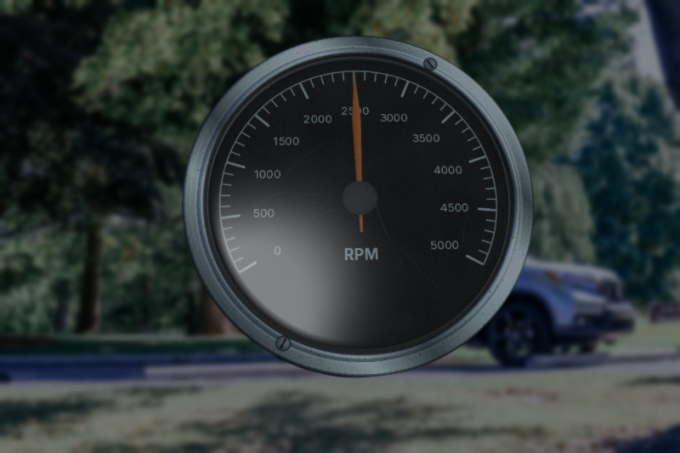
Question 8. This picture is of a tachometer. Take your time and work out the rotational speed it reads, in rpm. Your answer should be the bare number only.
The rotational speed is 2500
